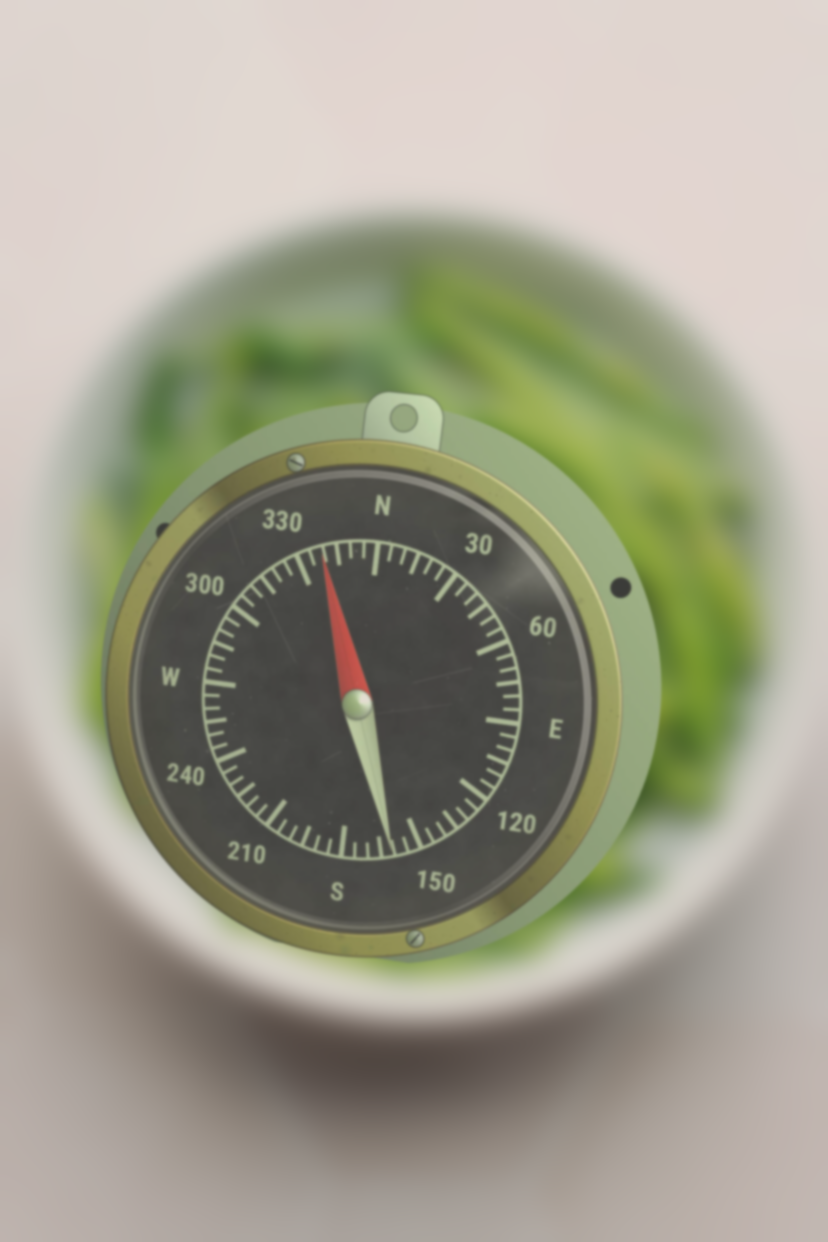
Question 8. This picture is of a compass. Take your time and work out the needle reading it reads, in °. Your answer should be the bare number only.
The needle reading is 340
